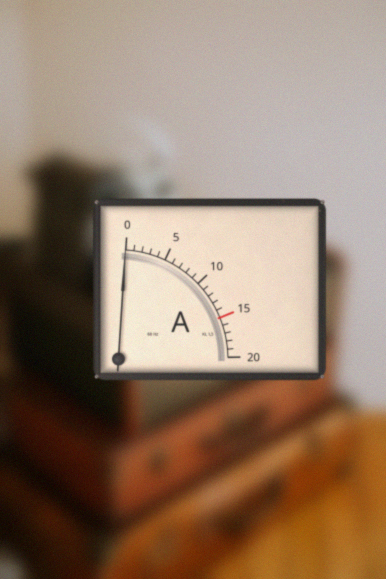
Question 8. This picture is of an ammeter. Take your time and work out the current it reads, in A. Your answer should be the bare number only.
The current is 0
